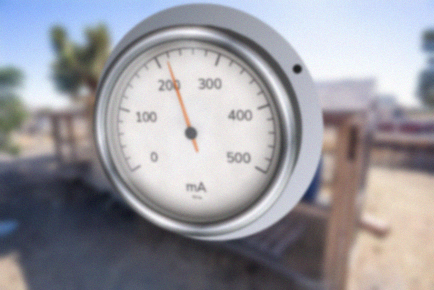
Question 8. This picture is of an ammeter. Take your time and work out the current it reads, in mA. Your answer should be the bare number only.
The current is 220
